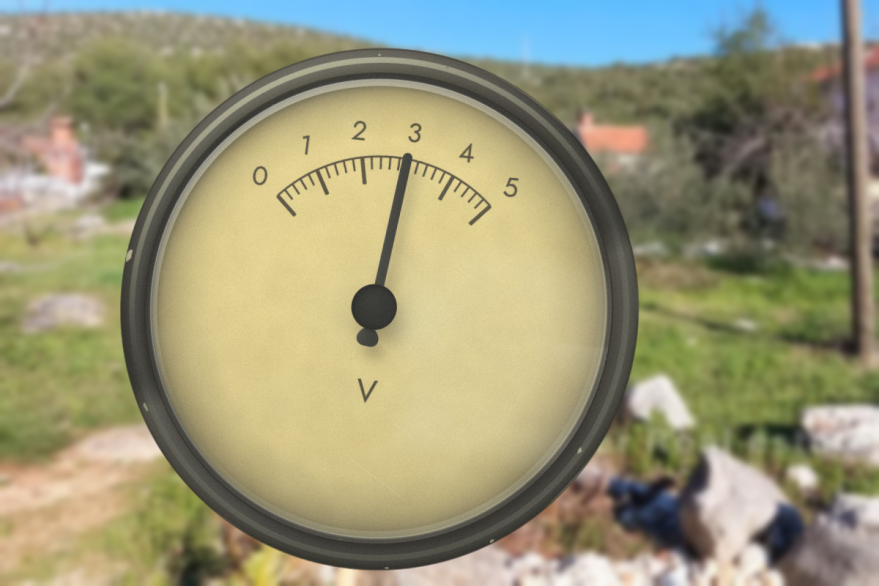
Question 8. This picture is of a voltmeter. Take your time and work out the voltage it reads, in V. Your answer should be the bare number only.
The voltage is 3
